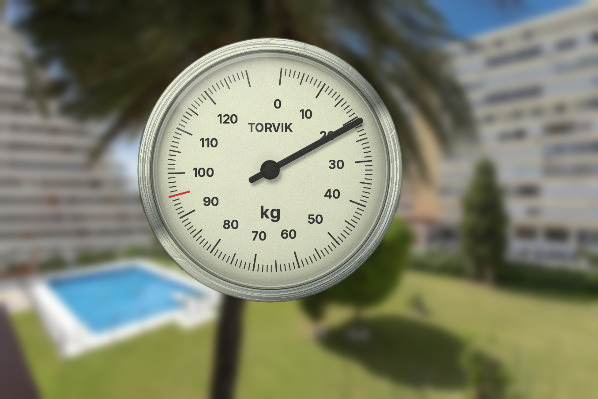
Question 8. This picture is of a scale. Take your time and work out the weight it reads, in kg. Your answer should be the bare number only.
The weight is 21
